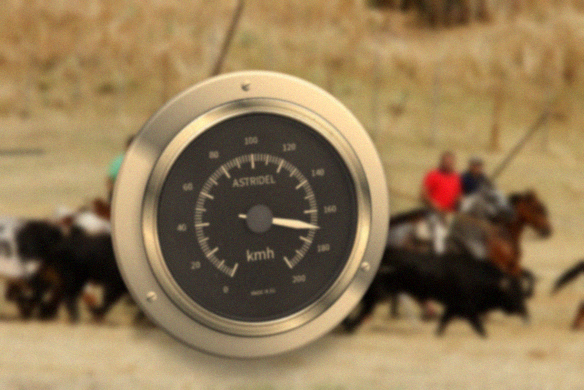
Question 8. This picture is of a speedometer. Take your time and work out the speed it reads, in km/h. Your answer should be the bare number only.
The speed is 170
